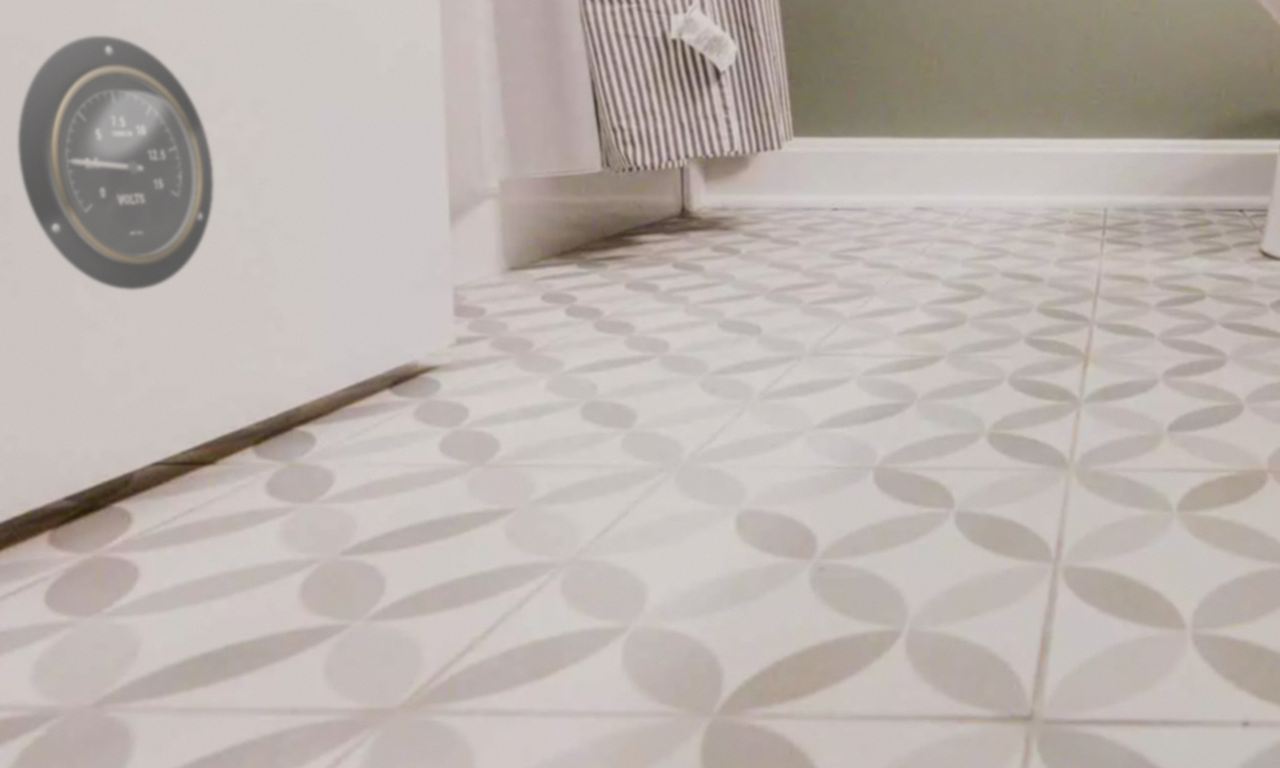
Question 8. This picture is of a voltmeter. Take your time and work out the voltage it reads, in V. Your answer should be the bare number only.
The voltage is 2.5
